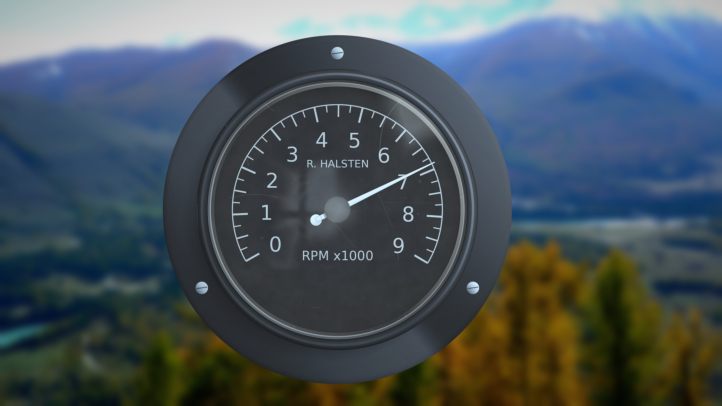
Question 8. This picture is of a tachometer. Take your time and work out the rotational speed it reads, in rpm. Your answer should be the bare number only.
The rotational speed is 6875
